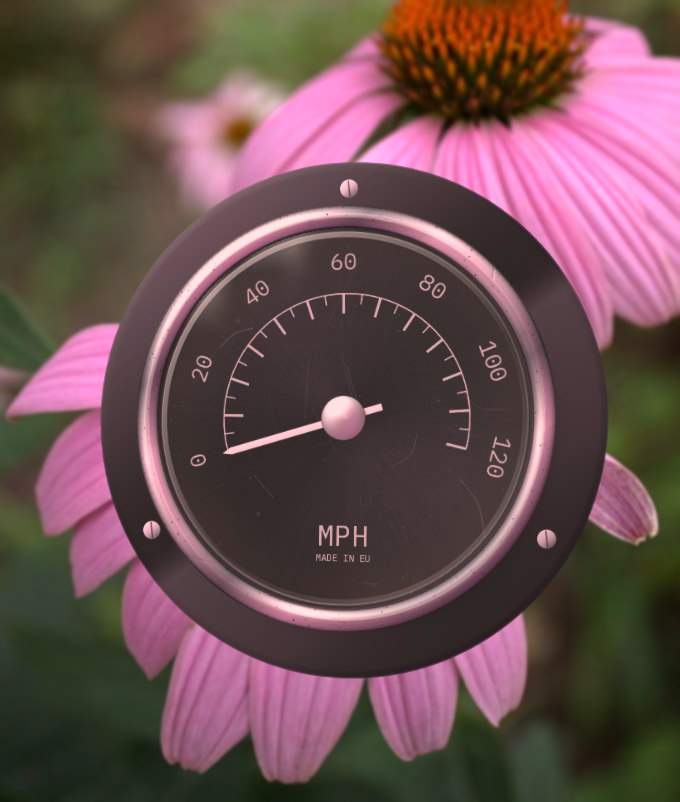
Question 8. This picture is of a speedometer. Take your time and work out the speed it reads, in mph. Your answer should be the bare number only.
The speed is 0
